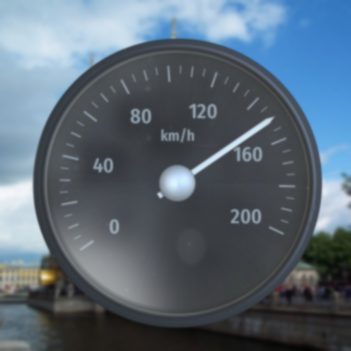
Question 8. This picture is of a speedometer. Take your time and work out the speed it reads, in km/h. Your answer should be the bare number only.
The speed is 150
